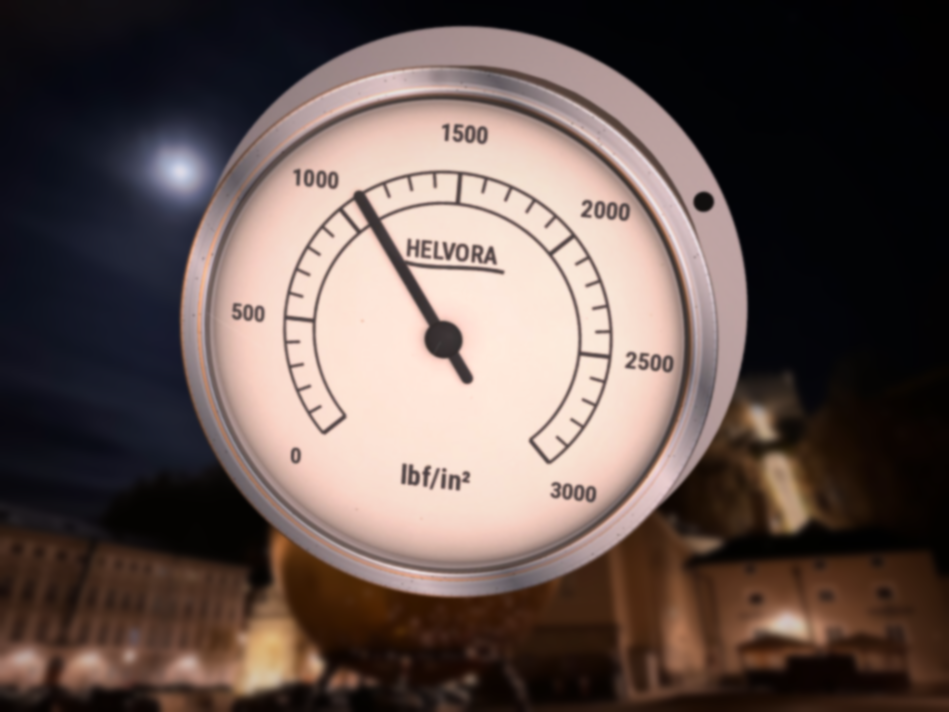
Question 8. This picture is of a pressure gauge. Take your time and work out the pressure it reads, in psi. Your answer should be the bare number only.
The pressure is 1100
